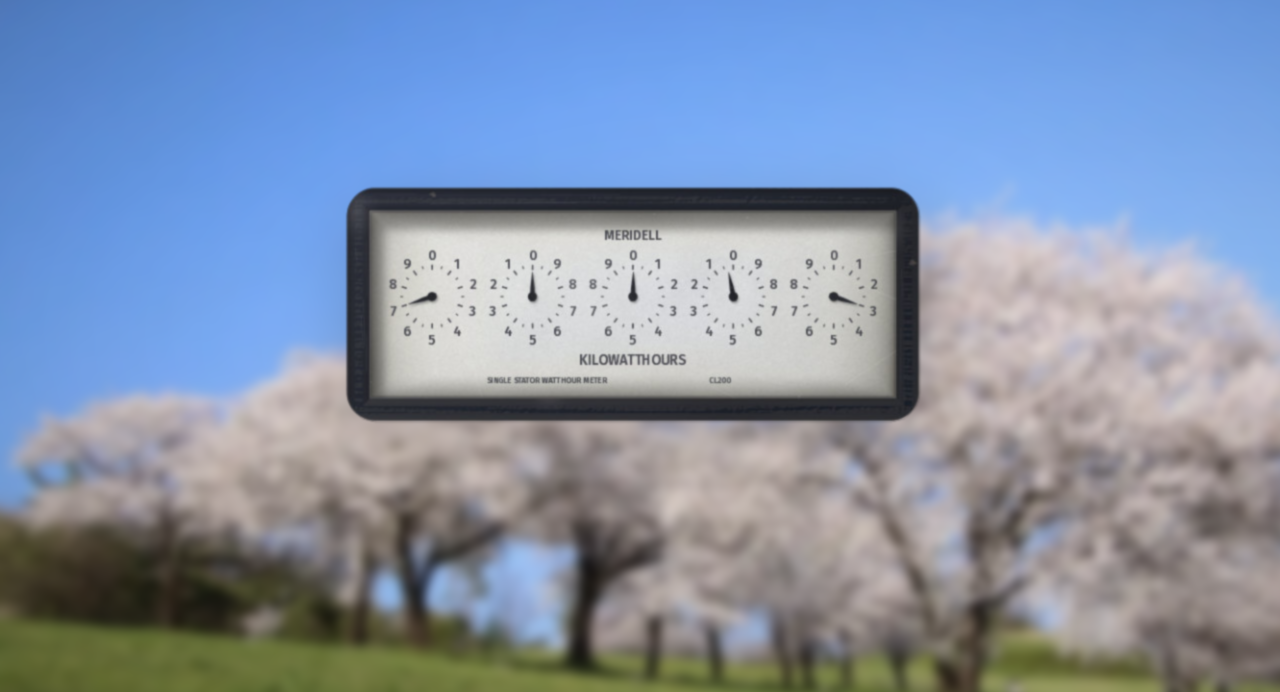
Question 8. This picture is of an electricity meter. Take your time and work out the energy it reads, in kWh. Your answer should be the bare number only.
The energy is 70003
